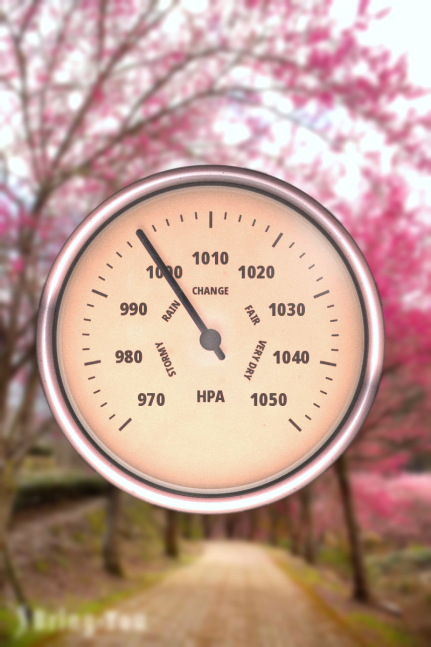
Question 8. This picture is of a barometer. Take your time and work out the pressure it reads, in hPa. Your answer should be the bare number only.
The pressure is 1000
